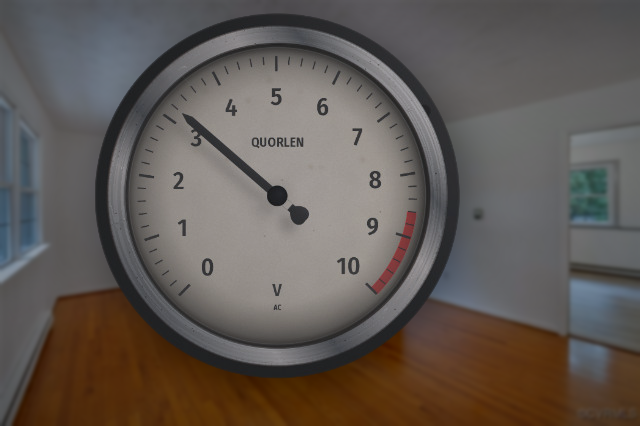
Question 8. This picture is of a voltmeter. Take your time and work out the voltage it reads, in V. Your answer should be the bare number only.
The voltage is 3.2
